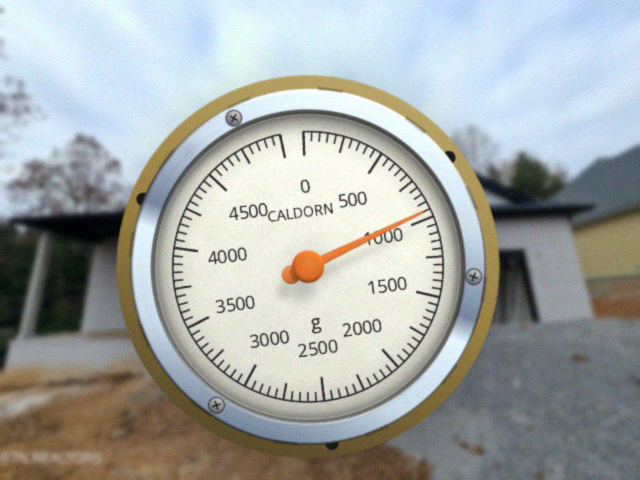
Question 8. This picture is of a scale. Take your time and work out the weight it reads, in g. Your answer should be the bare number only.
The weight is 950
